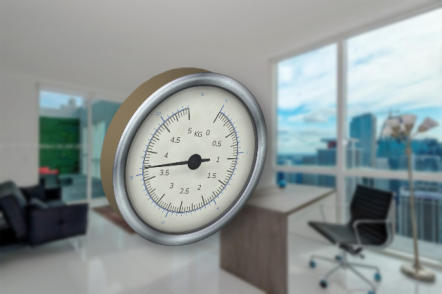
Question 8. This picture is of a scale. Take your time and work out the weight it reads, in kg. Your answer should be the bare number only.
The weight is 3.75
